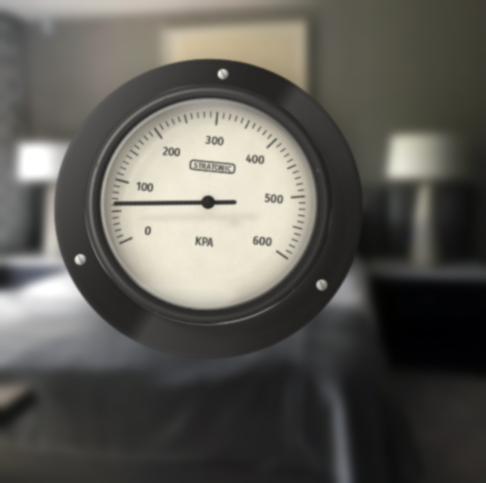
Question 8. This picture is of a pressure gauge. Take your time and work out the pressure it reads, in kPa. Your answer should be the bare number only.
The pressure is 60
